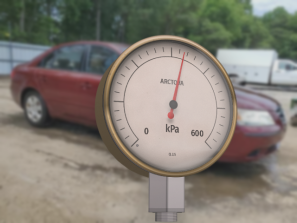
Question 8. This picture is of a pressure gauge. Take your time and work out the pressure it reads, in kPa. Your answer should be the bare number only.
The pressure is 330
